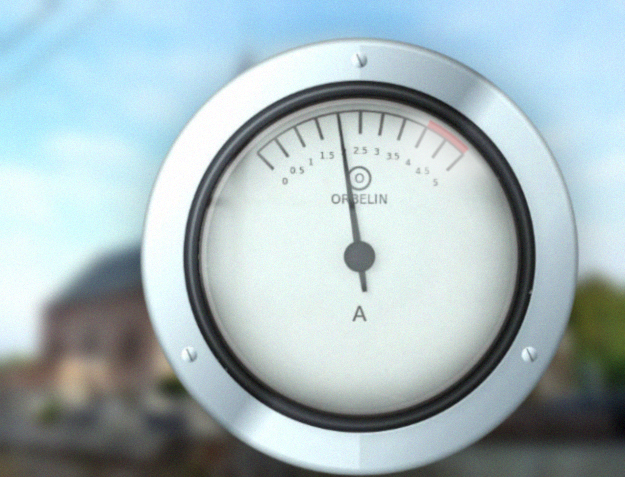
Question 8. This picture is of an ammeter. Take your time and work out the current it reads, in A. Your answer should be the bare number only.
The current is 2
